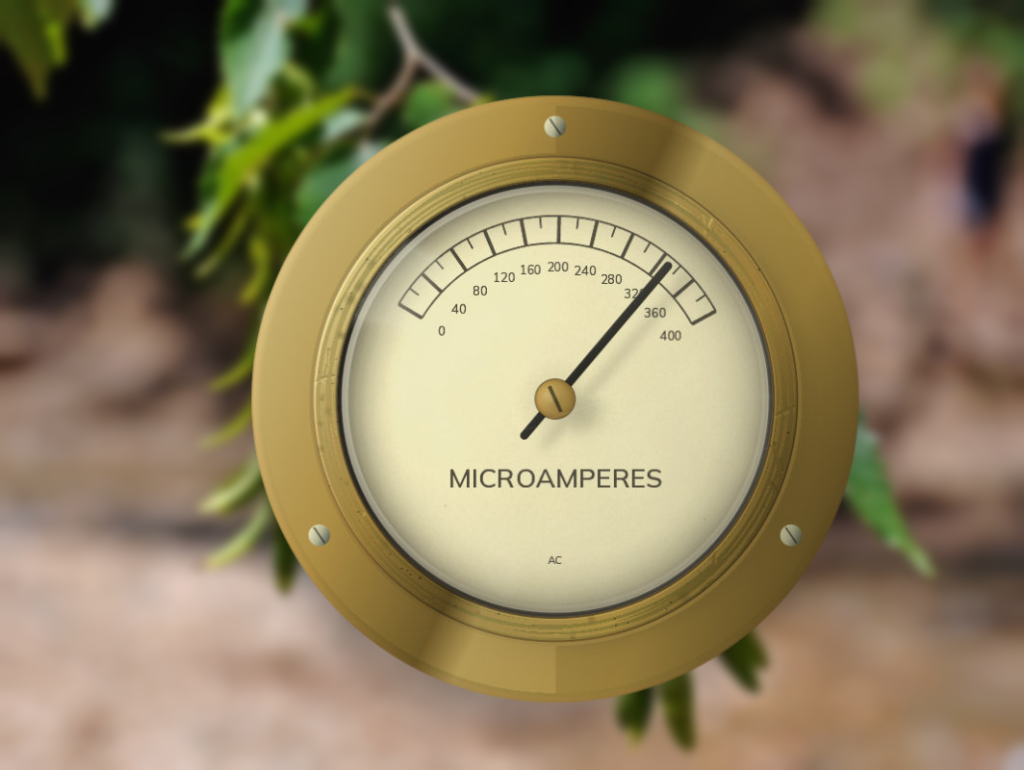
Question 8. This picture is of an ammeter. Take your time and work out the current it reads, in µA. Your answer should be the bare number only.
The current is 330
